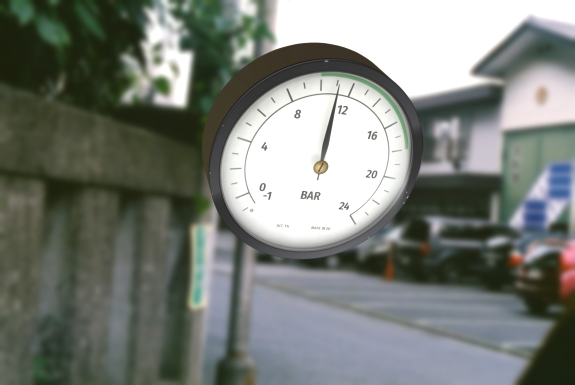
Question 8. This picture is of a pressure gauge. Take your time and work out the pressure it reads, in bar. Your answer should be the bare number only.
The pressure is 11
